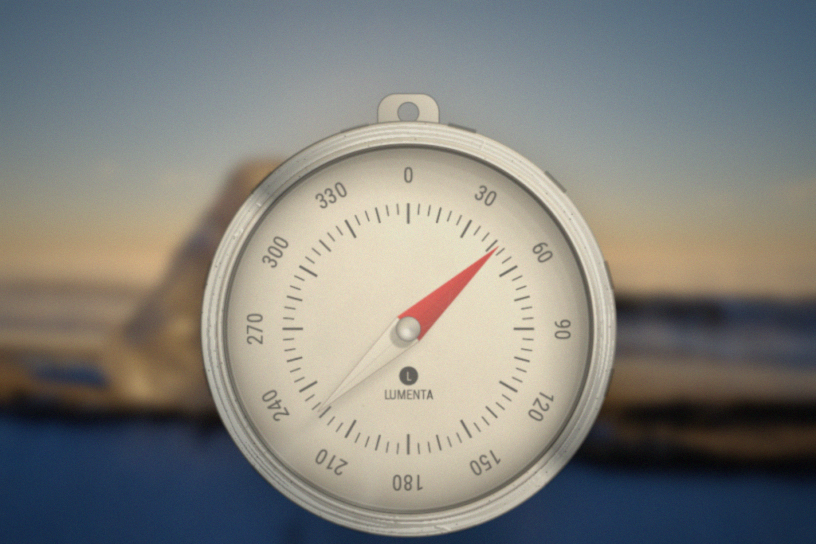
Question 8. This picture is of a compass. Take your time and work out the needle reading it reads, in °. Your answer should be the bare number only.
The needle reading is 47.5
